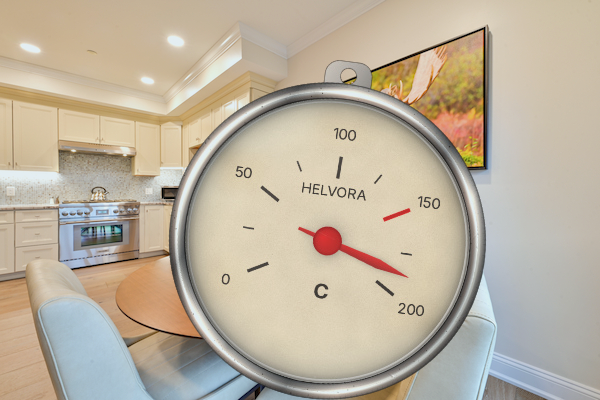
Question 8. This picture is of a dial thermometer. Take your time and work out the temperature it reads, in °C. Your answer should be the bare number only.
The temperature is 187.5
